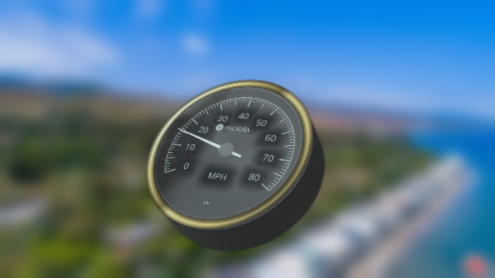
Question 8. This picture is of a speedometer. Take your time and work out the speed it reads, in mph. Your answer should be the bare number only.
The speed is 15
